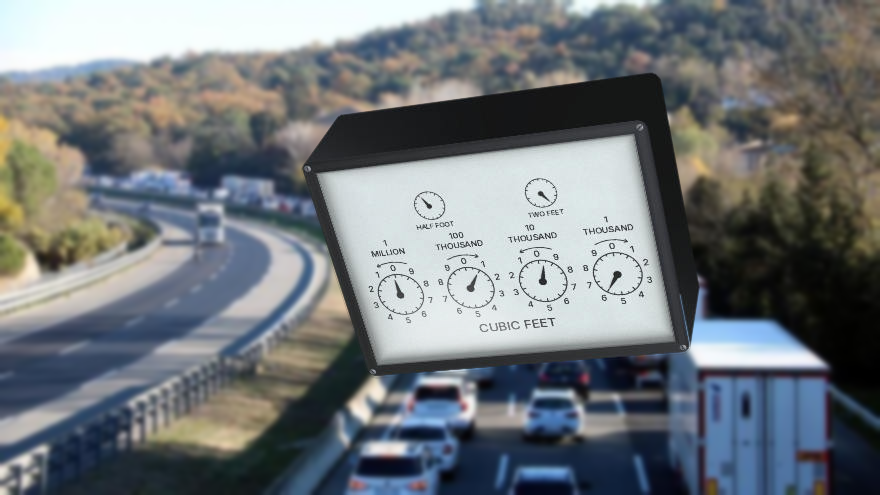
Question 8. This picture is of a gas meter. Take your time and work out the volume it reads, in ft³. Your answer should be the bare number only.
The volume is 9600
